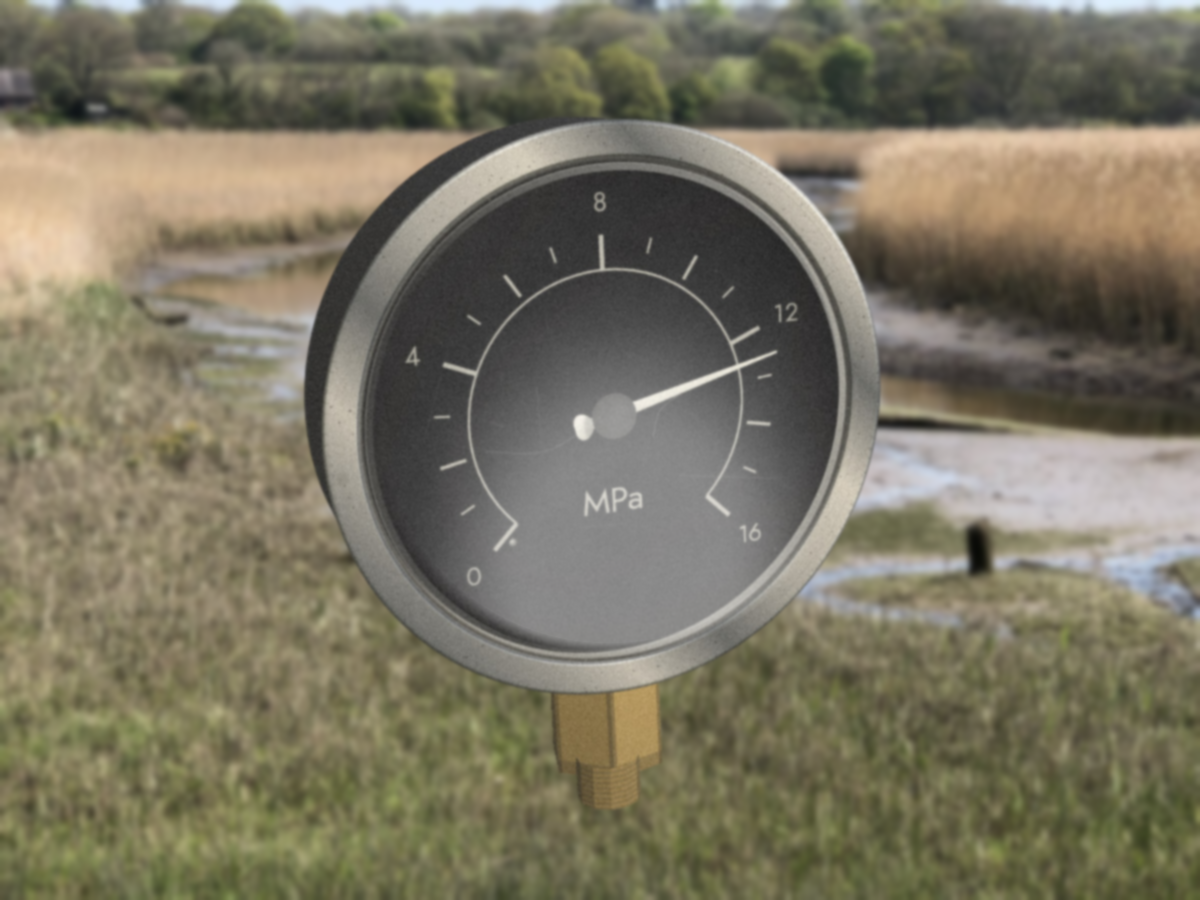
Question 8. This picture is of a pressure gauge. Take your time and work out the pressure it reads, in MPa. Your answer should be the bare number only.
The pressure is 12.5
